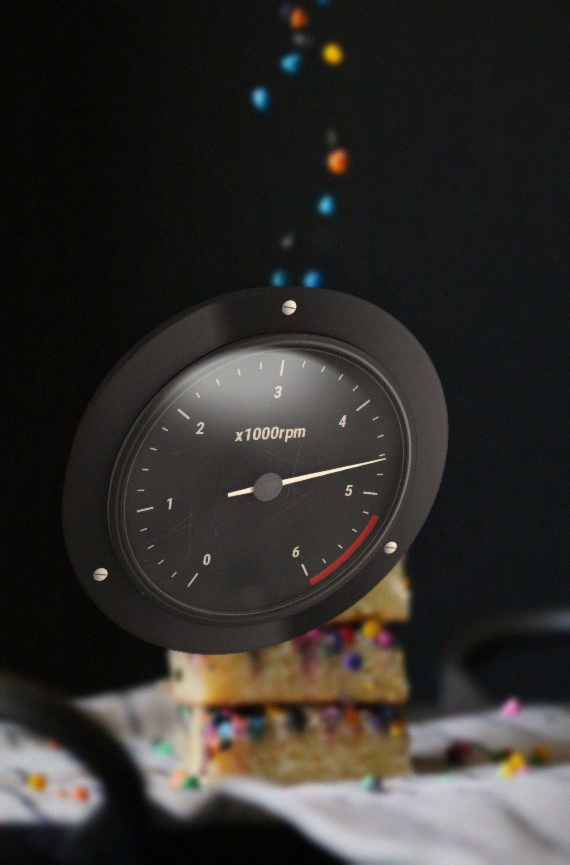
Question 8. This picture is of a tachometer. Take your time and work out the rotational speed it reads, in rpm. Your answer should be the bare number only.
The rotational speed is 4600
